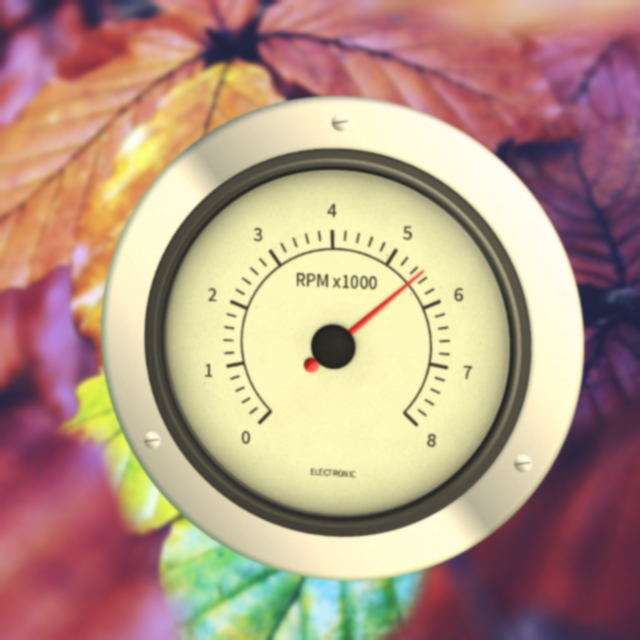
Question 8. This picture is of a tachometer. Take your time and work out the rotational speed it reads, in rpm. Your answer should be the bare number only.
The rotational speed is 5500
